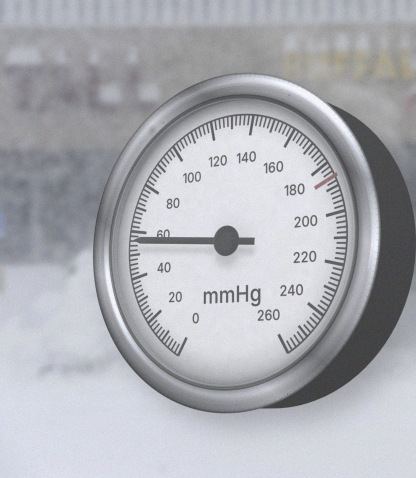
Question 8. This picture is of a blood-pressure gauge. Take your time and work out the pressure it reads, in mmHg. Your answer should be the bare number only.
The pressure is 56
